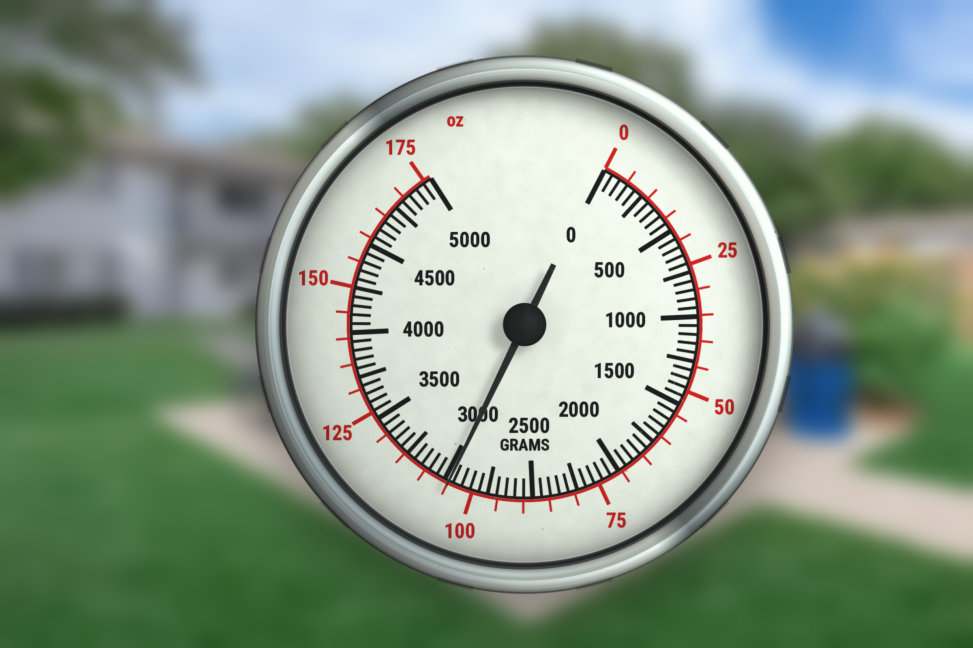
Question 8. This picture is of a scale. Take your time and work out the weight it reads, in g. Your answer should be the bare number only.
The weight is 2975
